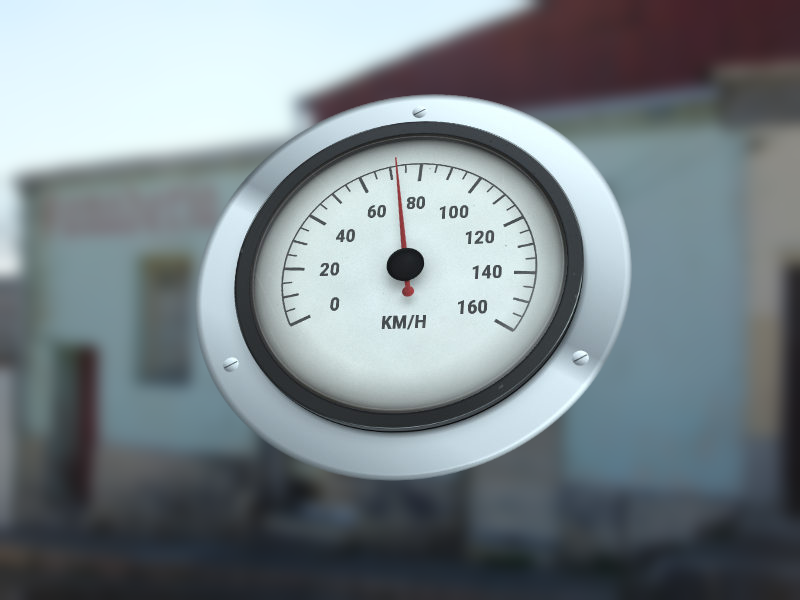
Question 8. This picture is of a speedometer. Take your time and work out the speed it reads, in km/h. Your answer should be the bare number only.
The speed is 72.5
